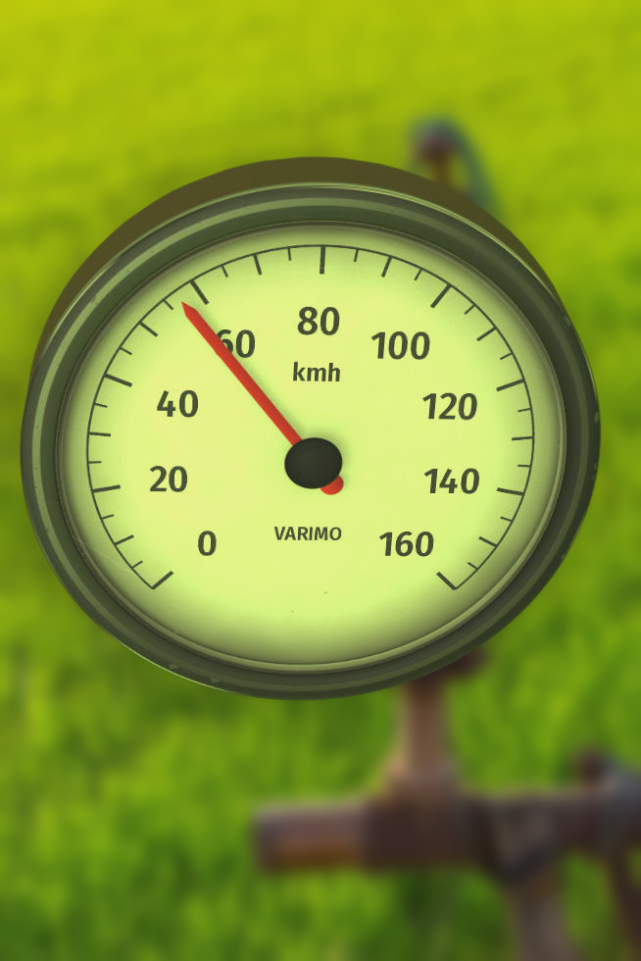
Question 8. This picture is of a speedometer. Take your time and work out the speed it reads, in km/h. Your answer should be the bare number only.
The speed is 57.5
